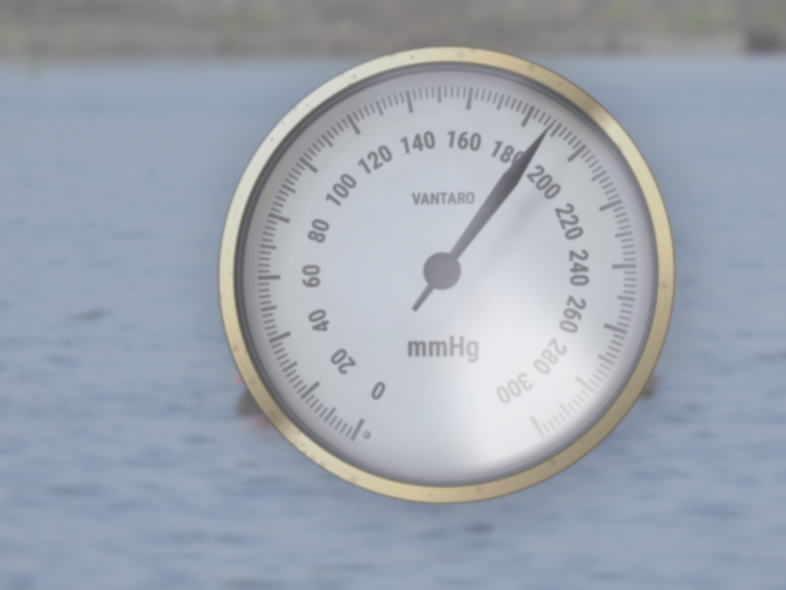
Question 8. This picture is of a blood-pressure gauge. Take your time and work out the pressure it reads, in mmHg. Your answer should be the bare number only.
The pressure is 188
